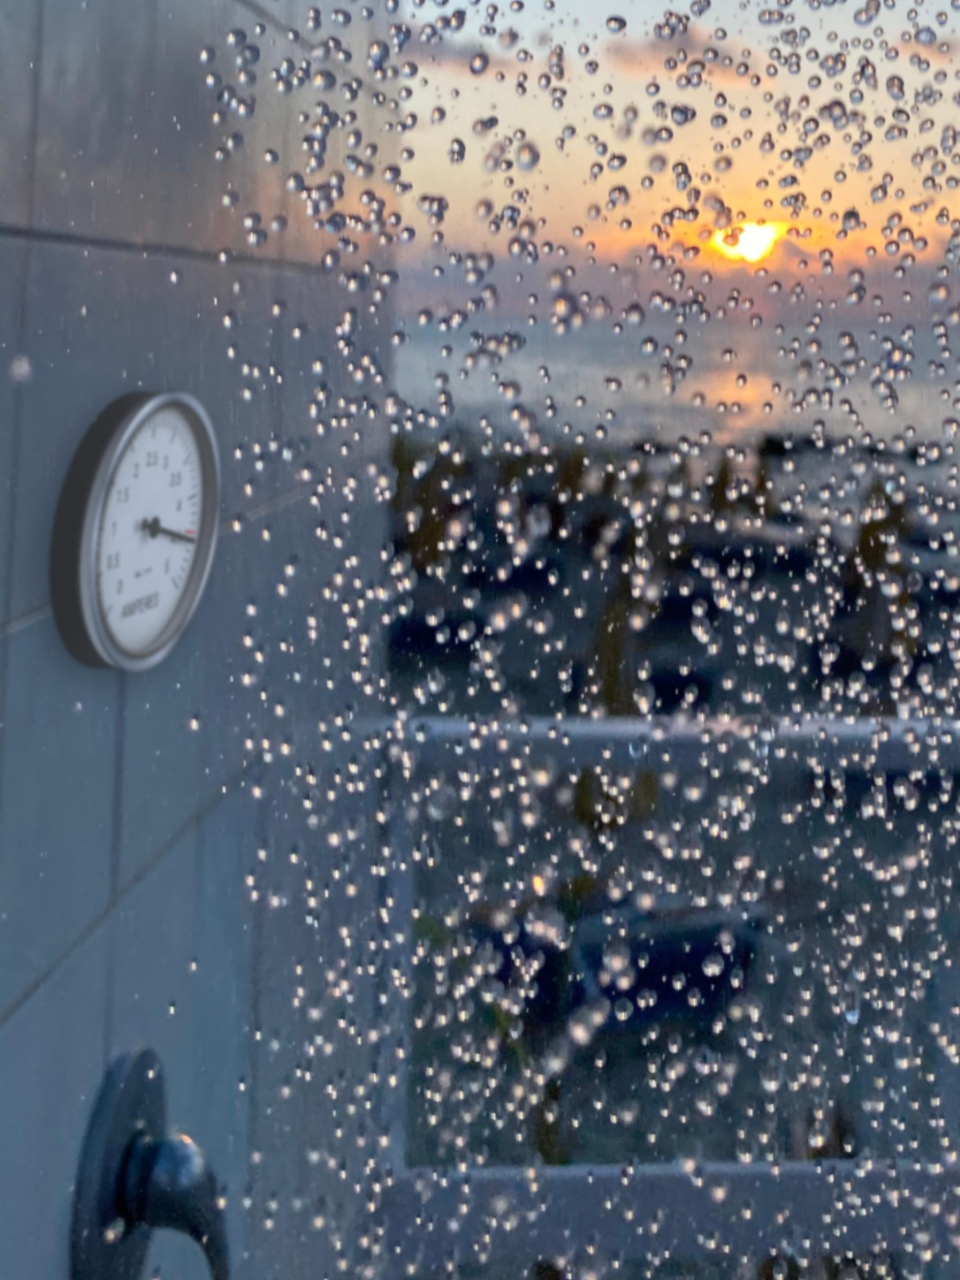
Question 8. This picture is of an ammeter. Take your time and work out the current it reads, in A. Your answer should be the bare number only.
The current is 4.5
